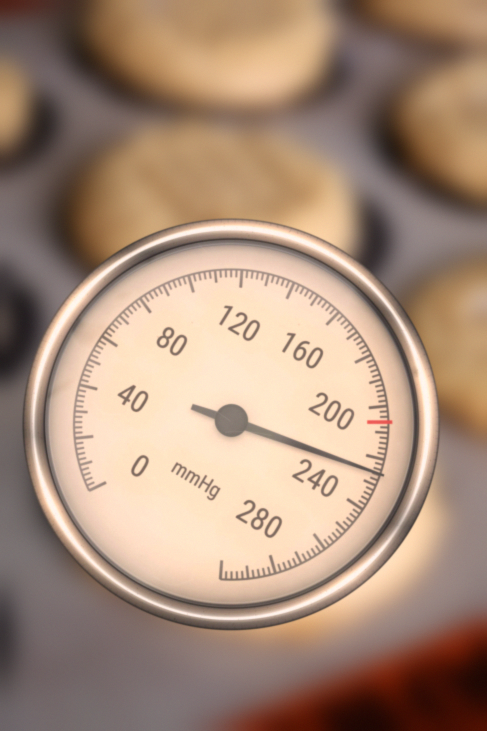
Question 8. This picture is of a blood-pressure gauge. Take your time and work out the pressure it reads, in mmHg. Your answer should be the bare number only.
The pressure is 226
